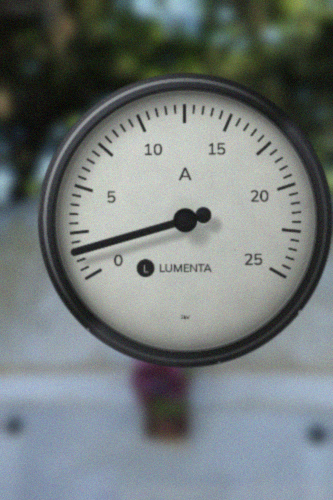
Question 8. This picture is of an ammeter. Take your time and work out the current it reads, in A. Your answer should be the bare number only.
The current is 1.5
